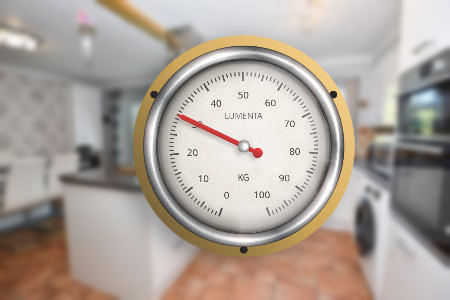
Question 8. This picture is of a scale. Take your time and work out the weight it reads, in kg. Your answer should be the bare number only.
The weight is 30
